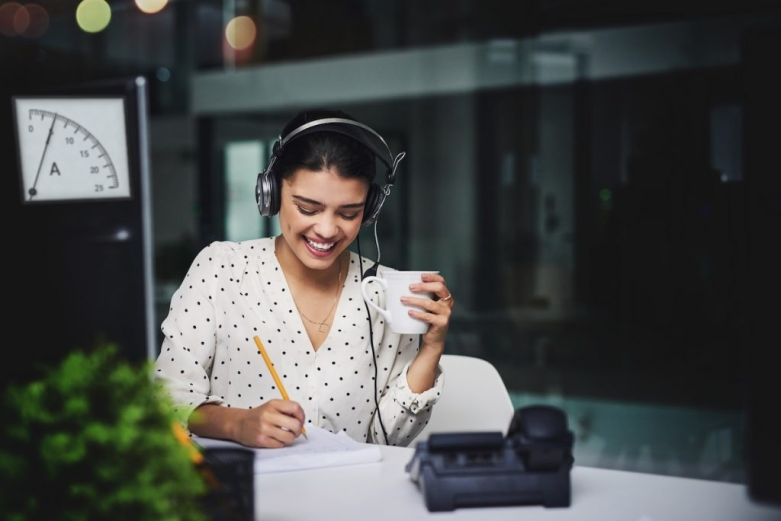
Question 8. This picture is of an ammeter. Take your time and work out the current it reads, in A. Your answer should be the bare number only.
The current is 5
